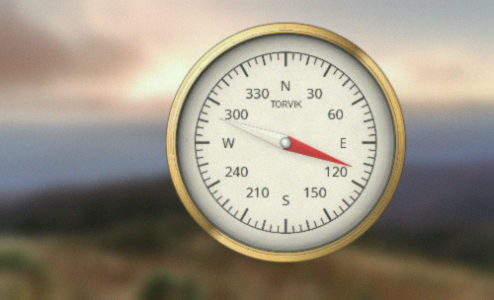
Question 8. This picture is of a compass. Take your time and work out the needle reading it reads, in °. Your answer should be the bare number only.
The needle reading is 110
